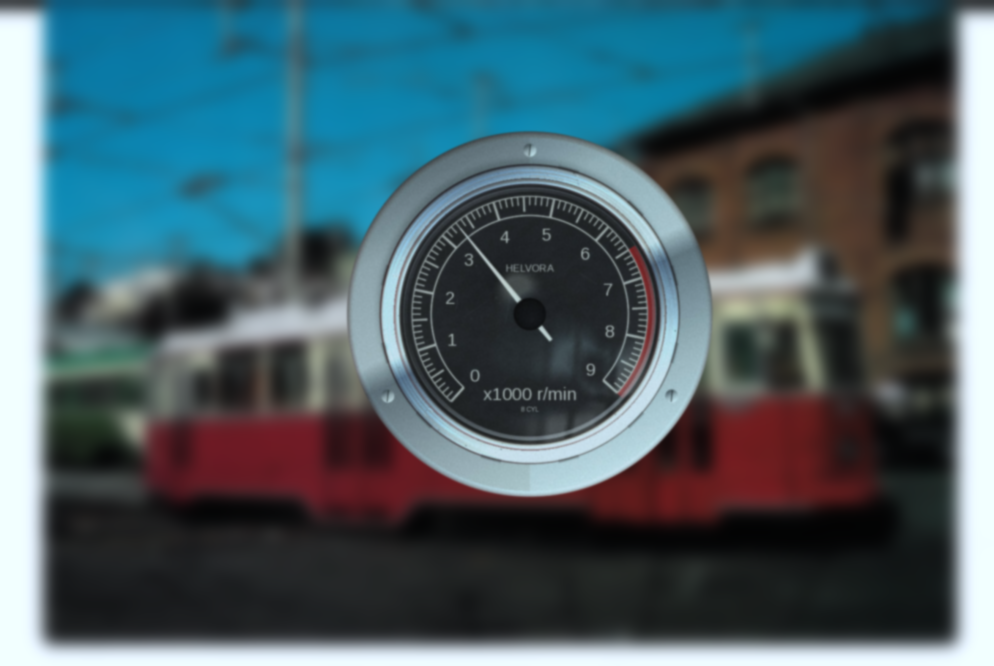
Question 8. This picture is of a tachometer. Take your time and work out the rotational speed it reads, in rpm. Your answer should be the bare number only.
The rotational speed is 3300
